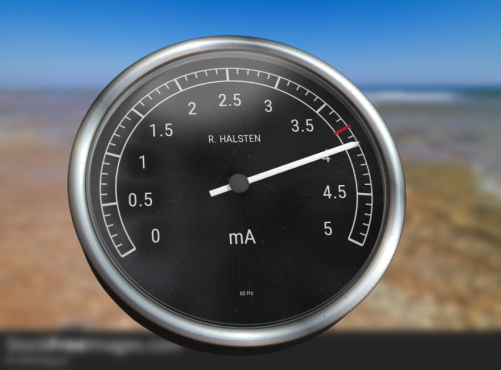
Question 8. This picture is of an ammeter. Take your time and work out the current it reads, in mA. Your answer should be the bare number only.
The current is 4
